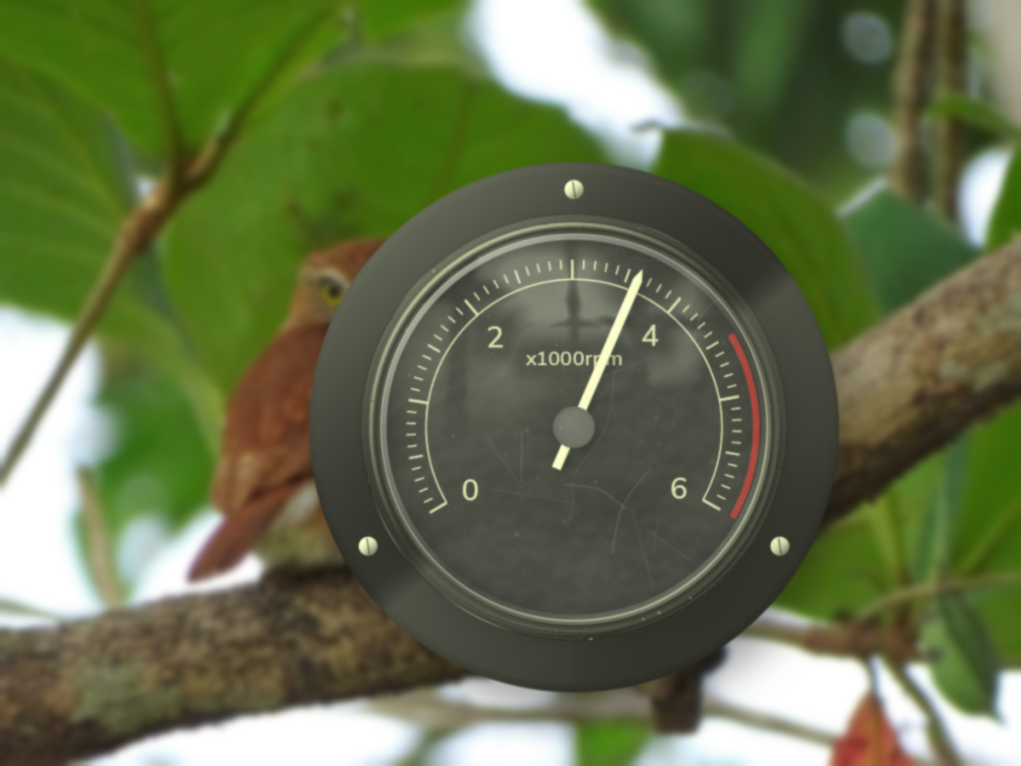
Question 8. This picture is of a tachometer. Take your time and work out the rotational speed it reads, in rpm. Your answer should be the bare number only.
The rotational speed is 3600
